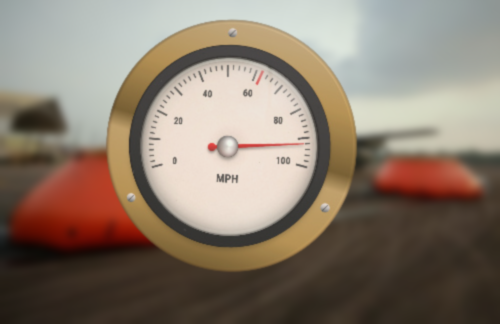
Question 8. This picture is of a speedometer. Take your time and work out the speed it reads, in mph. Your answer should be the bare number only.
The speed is 92
